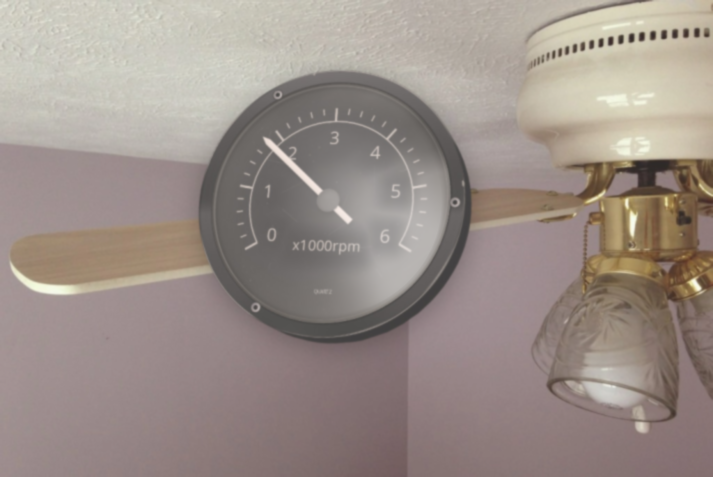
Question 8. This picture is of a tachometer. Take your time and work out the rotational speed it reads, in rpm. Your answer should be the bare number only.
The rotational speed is 1800
